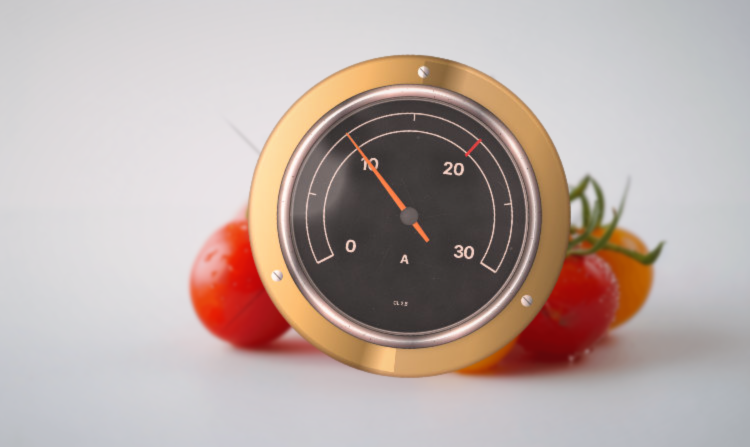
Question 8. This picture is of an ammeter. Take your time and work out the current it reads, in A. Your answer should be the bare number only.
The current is 10
